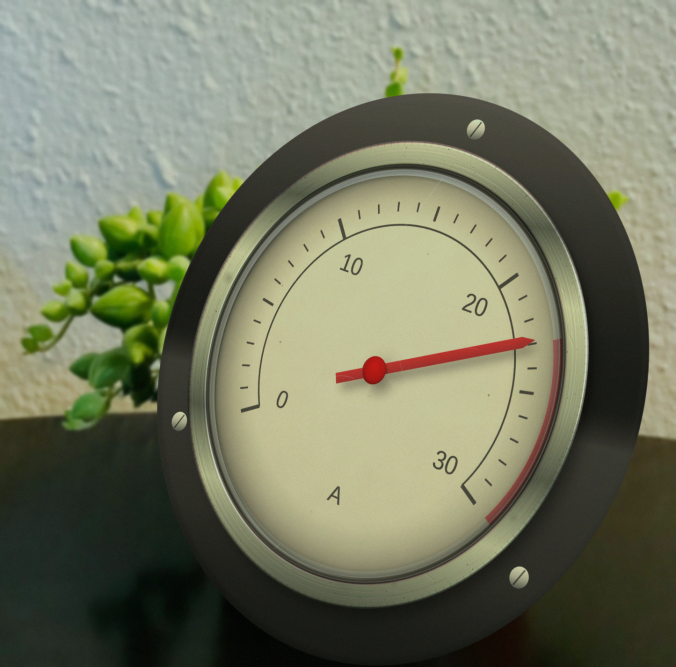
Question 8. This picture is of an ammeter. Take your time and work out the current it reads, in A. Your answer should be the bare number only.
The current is 23
